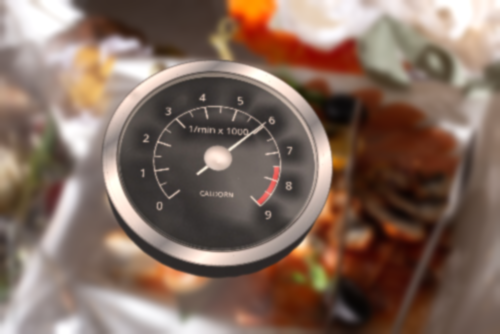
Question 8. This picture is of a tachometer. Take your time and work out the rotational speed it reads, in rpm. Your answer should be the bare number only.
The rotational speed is 6000
